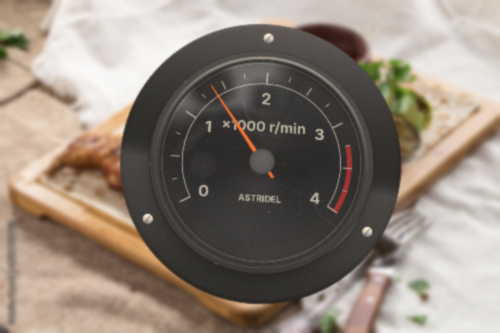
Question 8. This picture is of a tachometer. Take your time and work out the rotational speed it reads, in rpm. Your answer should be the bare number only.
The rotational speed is 1375
